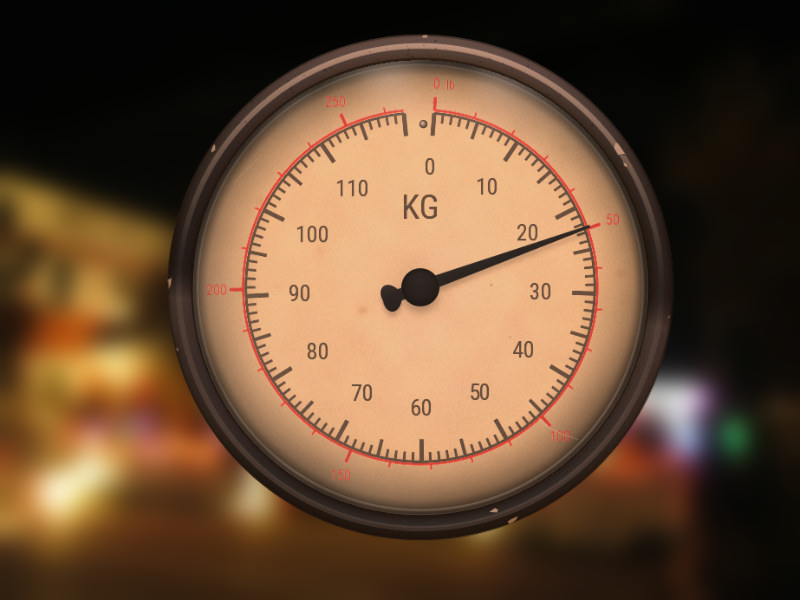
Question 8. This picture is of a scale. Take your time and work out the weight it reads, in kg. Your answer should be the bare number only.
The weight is 22.5
